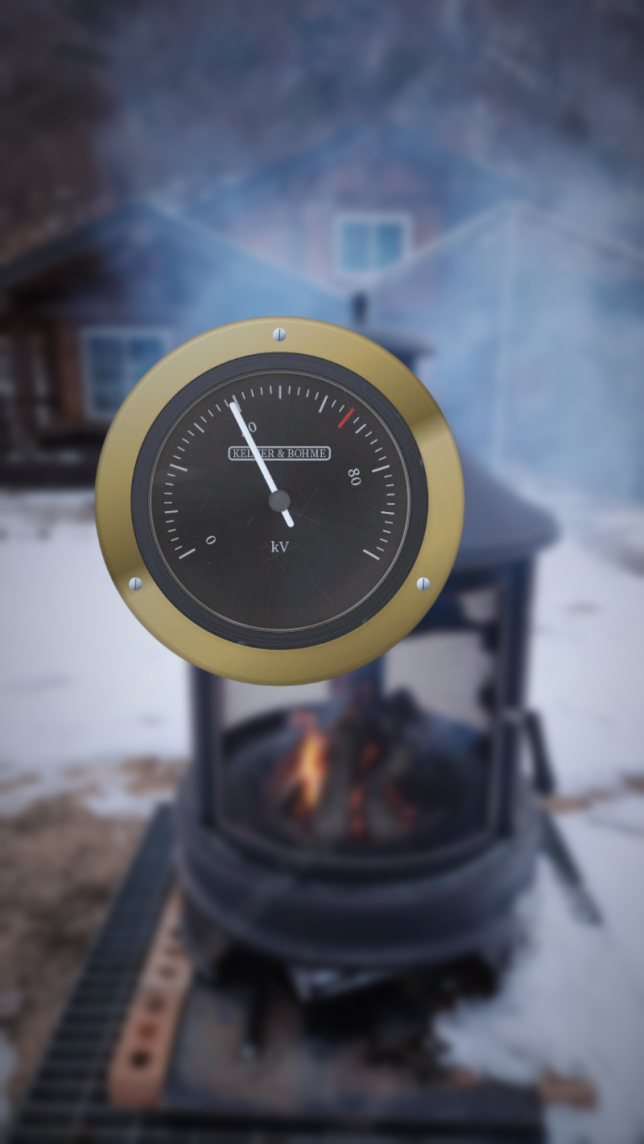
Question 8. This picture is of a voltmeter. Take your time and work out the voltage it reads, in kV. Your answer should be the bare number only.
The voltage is 39
